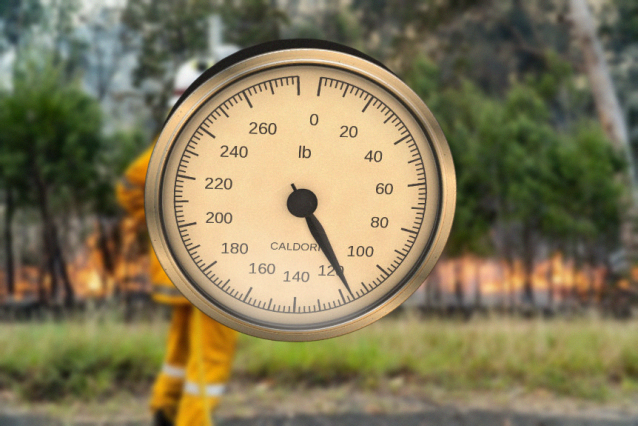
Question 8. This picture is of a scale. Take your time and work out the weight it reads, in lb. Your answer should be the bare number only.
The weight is 116
